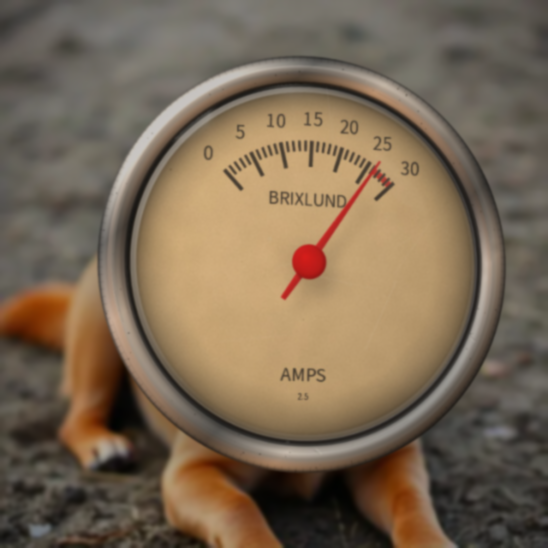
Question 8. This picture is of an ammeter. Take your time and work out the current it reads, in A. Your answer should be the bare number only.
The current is 26
